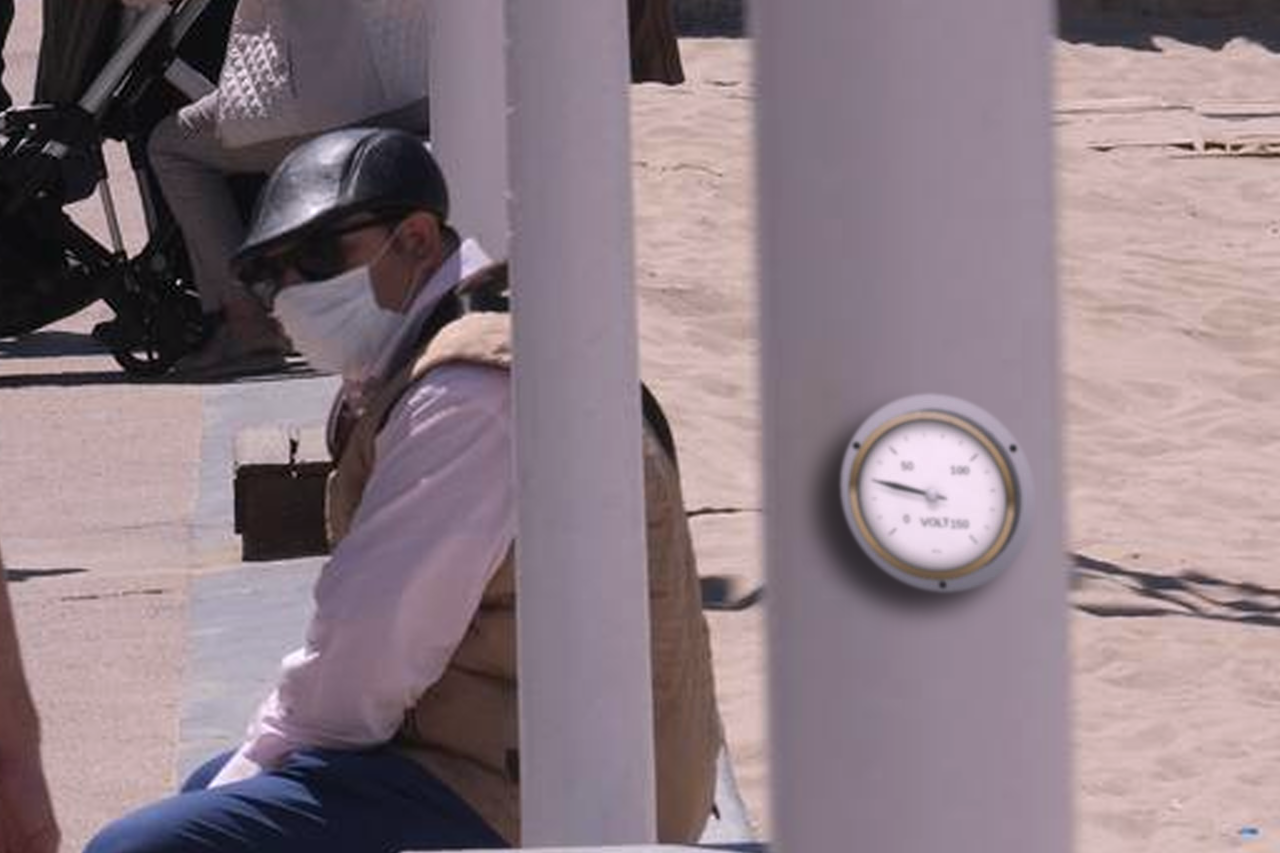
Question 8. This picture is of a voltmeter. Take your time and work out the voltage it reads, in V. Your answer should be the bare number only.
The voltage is 30
